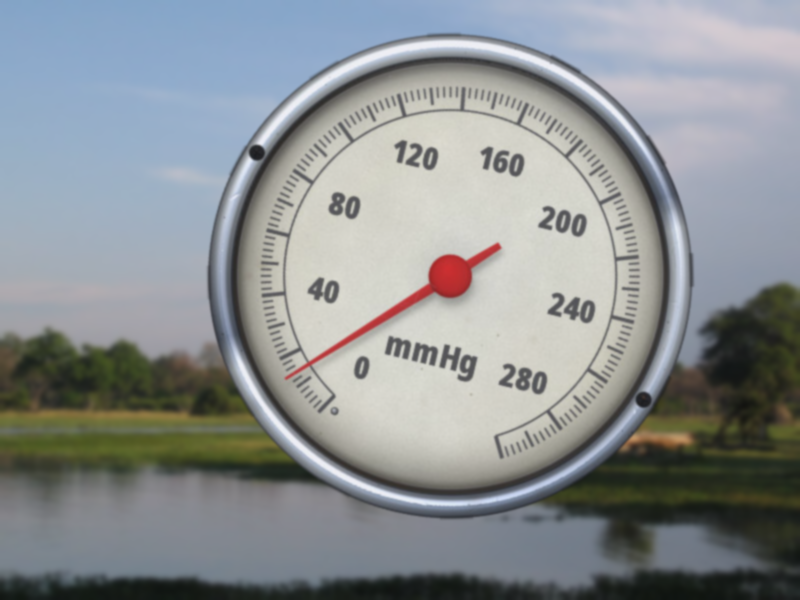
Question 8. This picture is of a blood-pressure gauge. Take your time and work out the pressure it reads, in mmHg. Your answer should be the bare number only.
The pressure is 14
